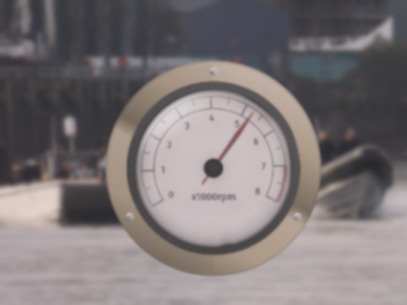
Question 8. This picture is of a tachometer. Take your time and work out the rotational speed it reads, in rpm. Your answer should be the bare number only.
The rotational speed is 5250
